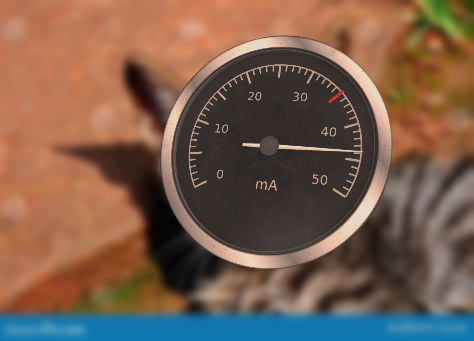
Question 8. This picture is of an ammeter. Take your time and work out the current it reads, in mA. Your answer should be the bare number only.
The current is 44
